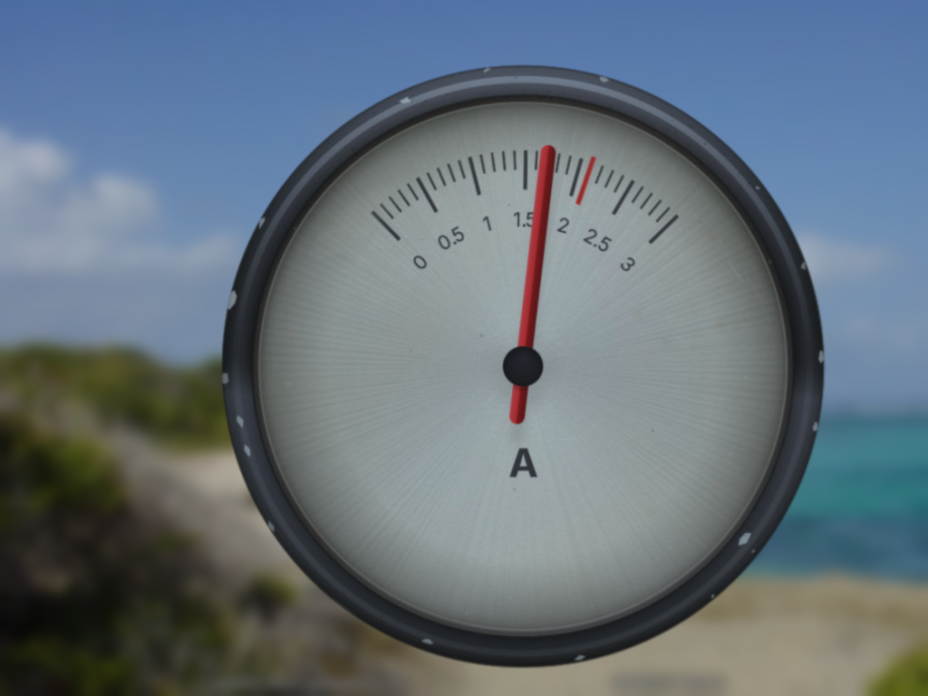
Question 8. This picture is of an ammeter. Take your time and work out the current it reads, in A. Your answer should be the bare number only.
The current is 1.7
